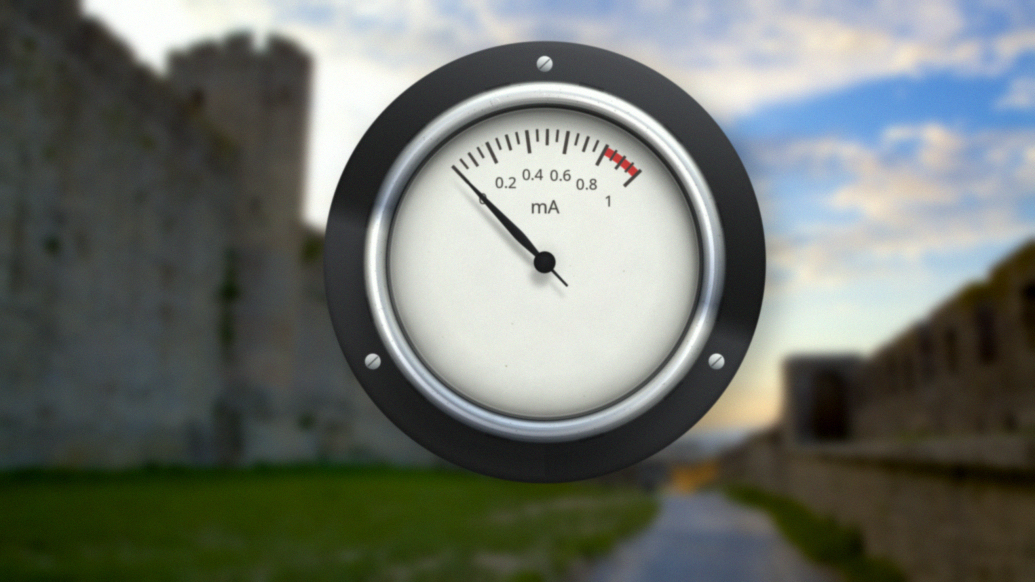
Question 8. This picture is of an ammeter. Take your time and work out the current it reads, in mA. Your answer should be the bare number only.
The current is 0
